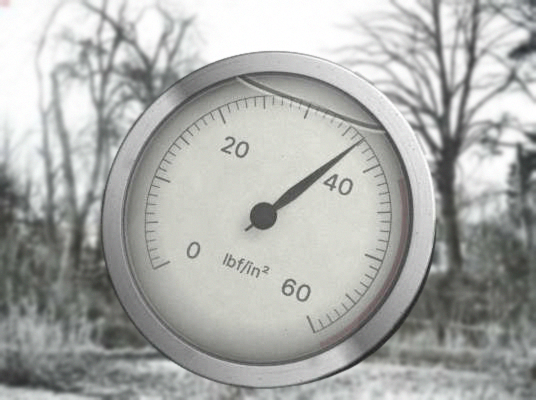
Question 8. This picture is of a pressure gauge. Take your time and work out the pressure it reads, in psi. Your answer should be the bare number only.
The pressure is 37
